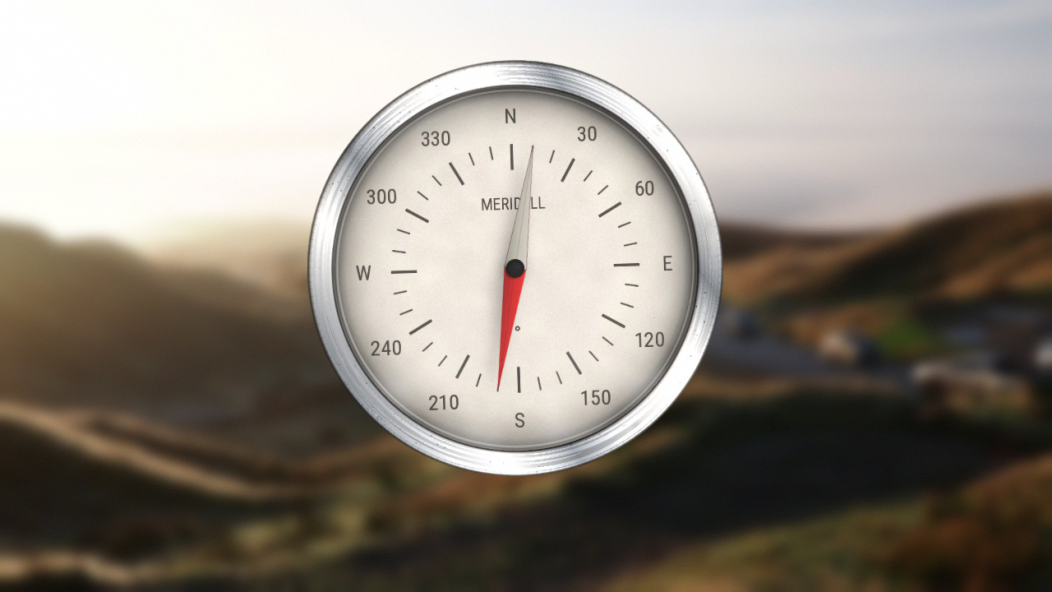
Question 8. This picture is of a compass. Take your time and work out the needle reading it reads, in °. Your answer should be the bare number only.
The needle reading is 190
